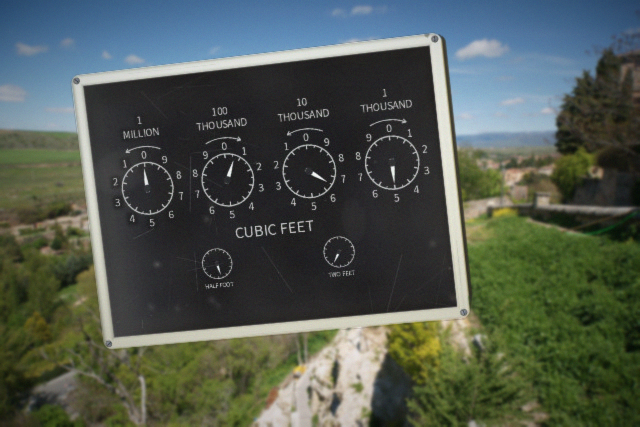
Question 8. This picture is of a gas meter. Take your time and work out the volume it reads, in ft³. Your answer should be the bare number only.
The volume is 6500
